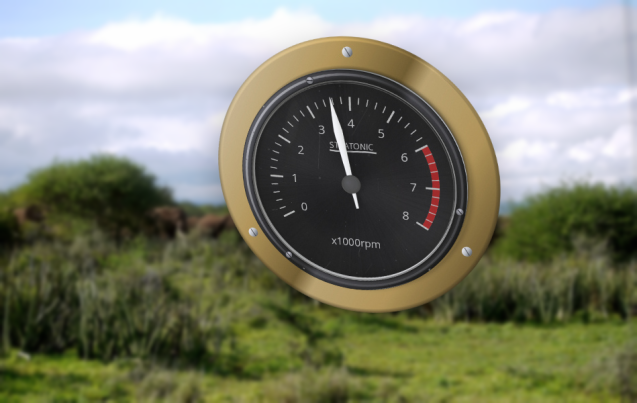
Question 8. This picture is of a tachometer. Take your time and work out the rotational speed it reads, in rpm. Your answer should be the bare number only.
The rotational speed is 3600
